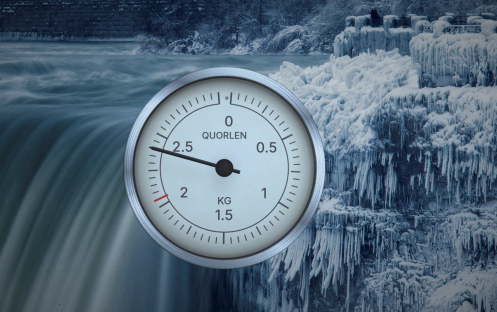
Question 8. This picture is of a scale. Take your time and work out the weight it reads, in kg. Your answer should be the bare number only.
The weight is 2.4
